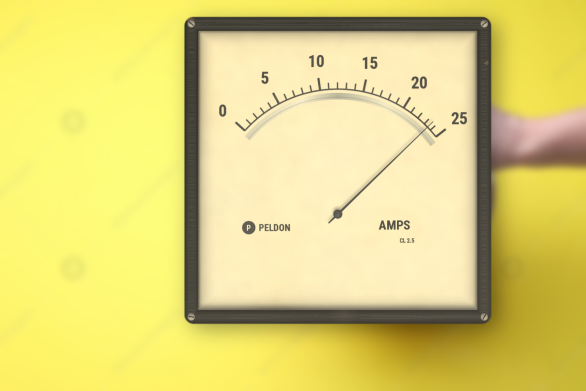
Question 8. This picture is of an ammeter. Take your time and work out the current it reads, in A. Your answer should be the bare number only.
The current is 23.5
